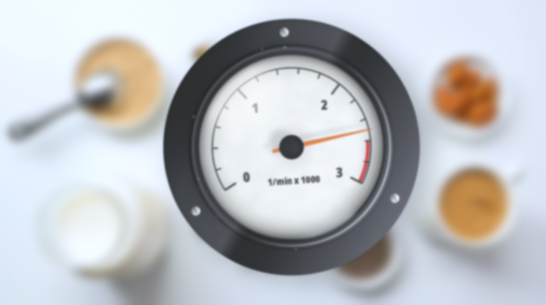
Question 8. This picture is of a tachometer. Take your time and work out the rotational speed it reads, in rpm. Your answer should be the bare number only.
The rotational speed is 2500
